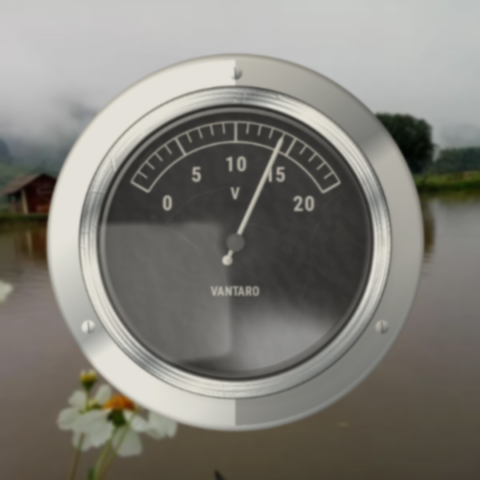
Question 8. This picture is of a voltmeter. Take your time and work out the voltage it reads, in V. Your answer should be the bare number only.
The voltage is 14
